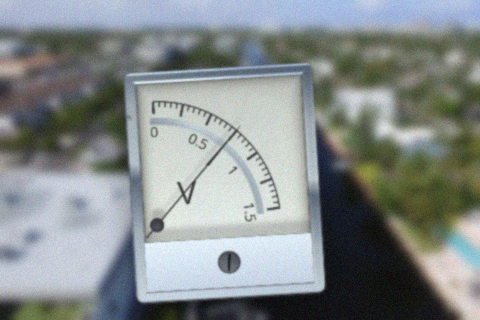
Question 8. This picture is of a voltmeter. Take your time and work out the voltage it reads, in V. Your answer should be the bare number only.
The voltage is 0.75
